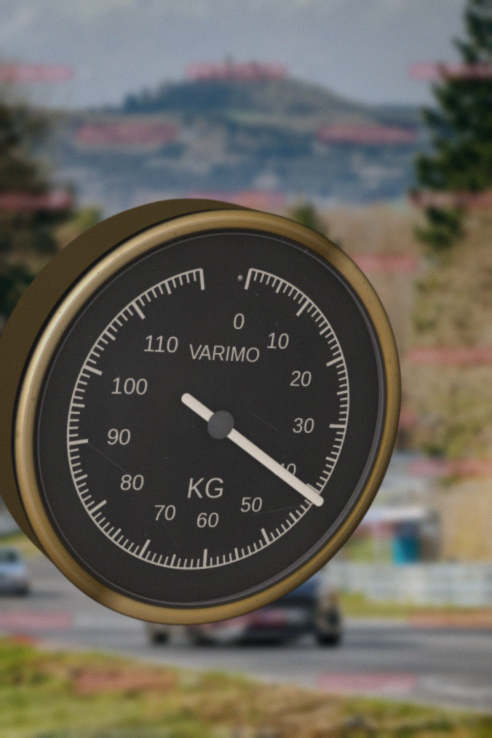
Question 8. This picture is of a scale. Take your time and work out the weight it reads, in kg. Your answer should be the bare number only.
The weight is 41
